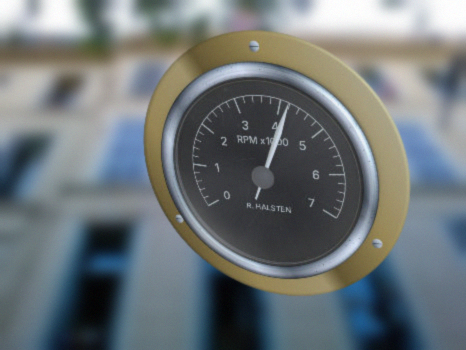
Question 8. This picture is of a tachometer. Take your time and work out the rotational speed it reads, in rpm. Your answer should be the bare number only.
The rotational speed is 4200
